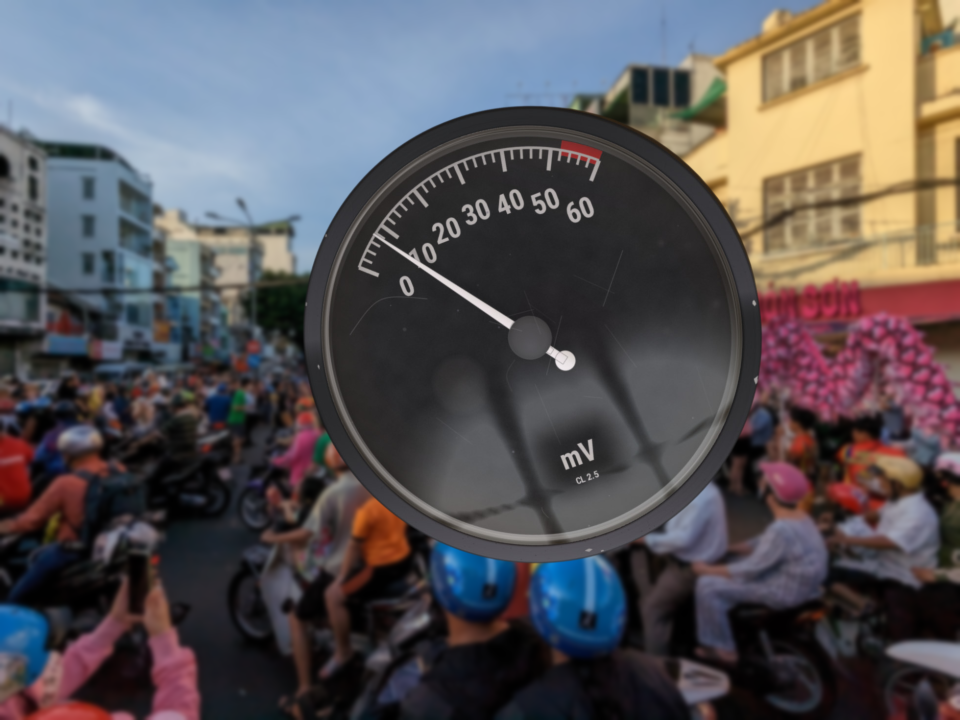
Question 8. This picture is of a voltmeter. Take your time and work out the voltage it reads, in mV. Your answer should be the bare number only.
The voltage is 8
